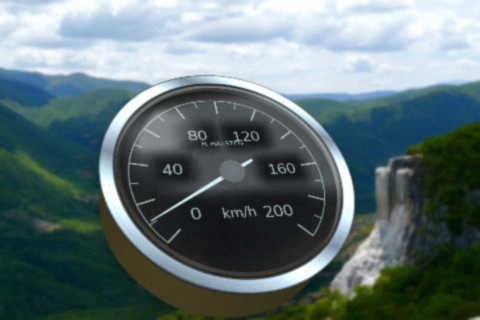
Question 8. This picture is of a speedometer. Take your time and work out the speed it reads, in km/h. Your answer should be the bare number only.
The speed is 10
